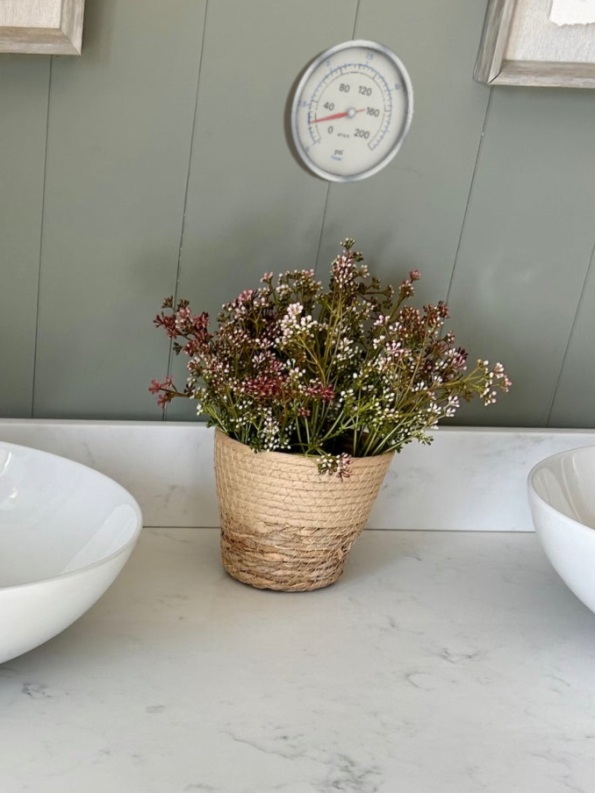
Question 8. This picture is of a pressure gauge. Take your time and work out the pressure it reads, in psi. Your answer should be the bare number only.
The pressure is 20
